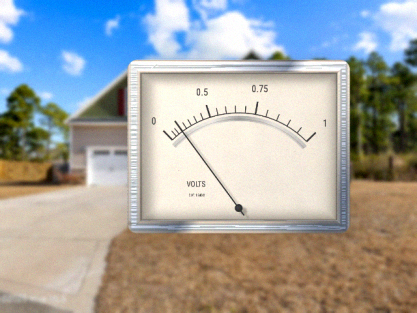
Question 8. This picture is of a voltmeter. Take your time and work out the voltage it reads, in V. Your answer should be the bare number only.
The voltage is 0.25
